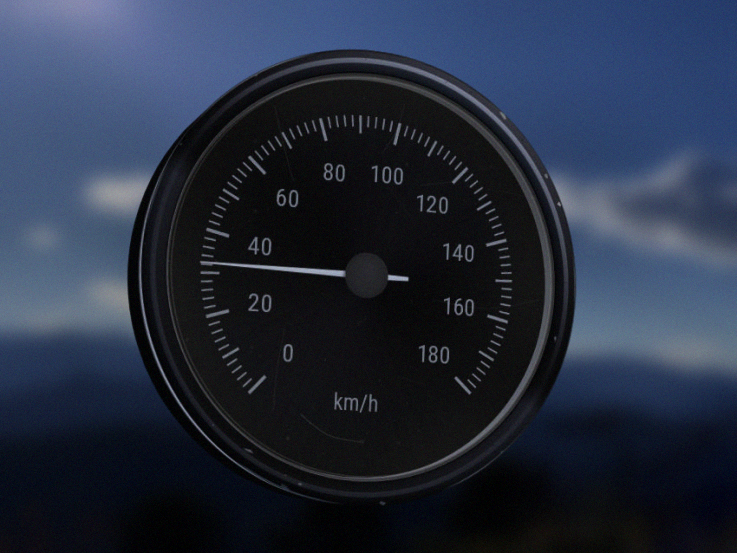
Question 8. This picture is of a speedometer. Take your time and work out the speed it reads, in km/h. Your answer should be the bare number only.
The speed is 32
